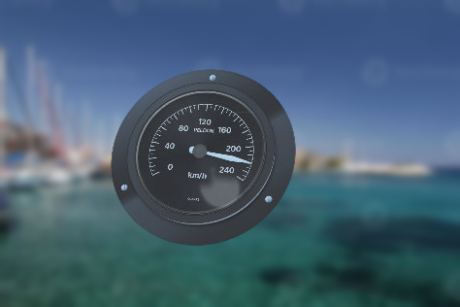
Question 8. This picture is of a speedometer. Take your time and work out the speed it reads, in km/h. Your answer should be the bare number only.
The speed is 220
